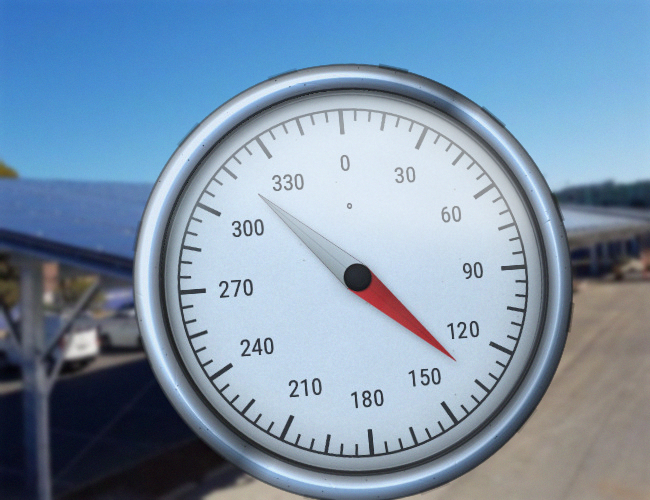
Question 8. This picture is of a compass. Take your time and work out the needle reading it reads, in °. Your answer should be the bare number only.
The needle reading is 135
